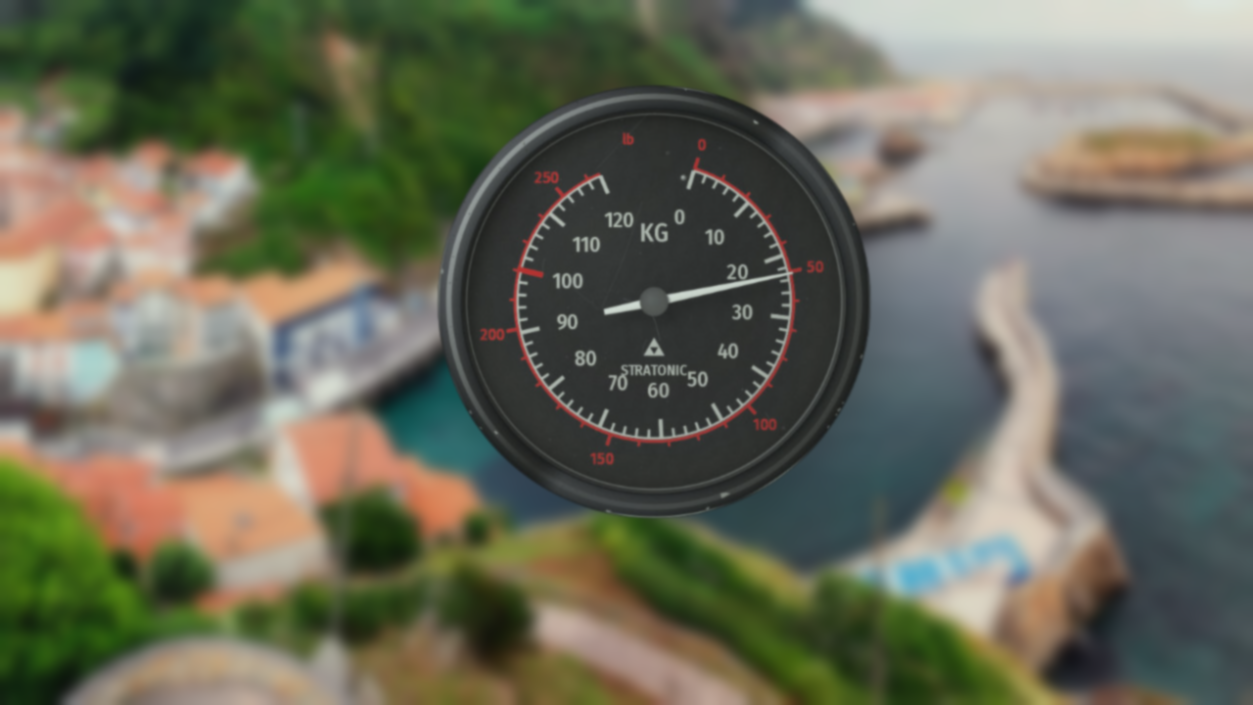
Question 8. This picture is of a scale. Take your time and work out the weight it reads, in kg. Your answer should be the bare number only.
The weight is 23
